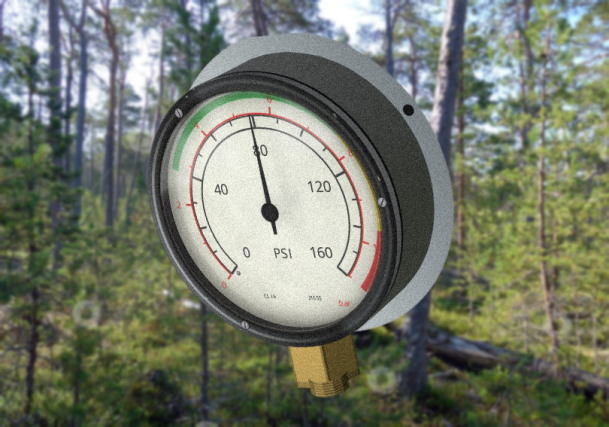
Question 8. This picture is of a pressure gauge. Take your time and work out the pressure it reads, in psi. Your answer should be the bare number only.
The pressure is 80
